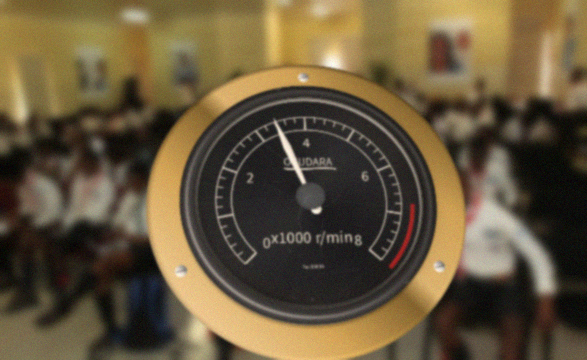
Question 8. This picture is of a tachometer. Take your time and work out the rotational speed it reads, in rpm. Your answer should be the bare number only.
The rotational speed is 3400
